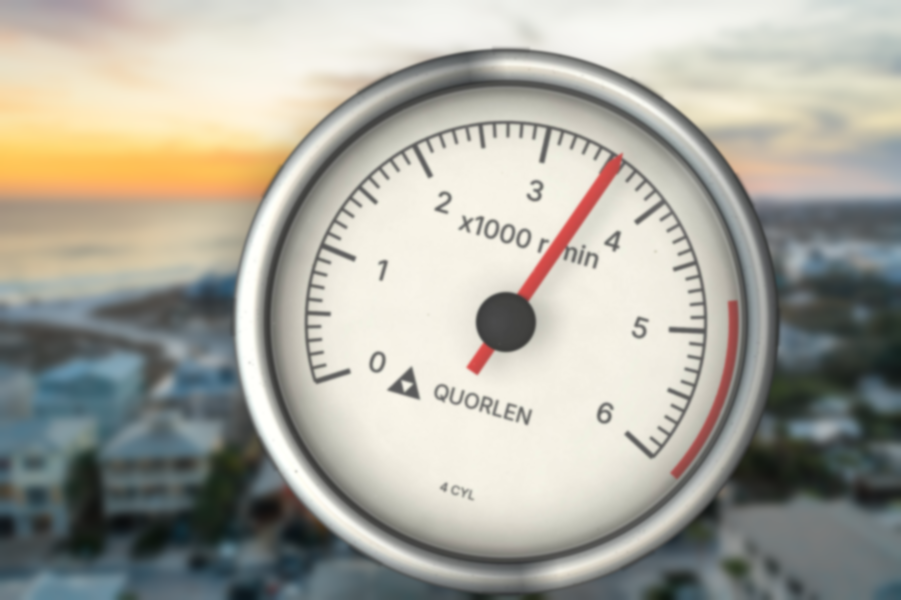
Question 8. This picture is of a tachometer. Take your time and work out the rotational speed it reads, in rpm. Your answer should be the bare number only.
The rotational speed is 3550
